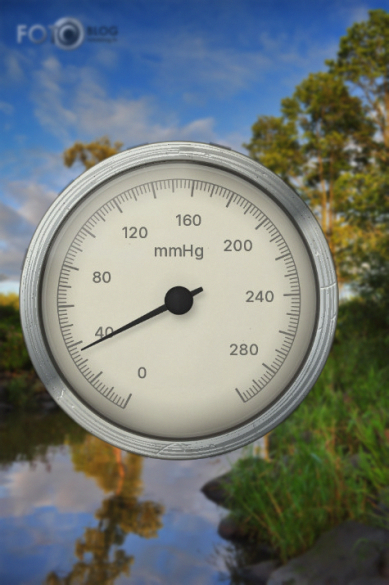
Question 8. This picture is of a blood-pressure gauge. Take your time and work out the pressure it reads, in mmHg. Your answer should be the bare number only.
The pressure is 36
